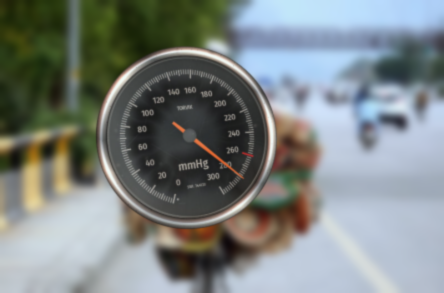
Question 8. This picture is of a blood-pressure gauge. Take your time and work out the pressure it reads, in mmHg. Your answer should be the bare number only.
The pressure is 280
